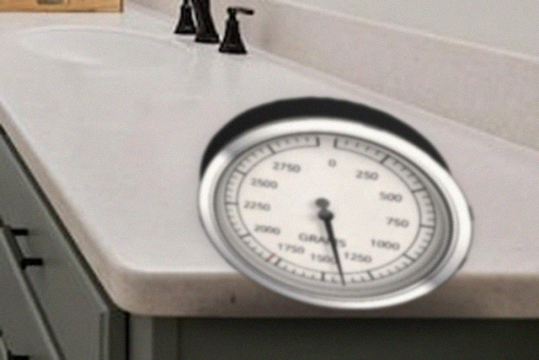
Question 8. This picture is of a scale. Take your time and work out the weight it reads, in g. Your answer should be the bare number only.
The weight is 1400
